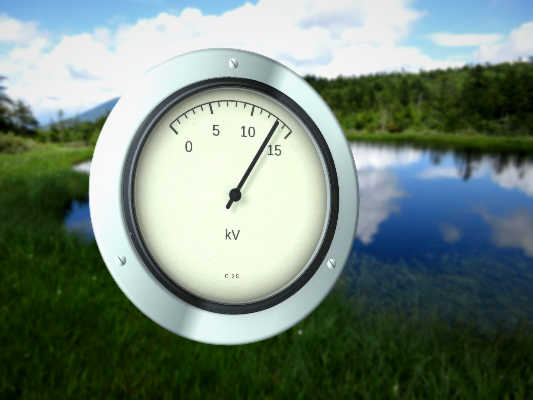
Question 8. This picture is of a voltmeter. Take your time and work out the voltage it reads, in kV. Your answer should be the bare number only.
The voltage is 13
